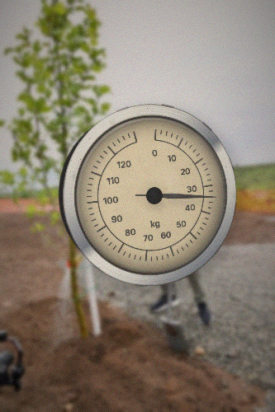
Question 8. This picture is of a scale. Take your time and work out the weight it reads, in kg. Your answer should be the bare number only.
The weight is 34
